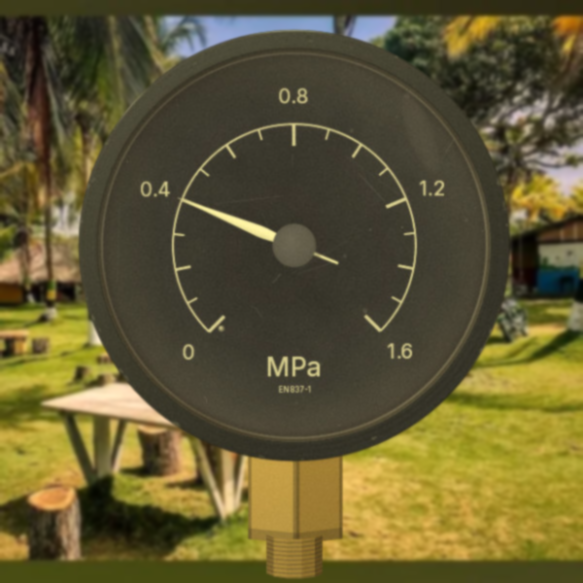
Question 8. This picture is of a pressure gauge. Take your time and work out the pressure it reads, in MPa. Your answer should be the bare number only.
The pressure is 0.4
